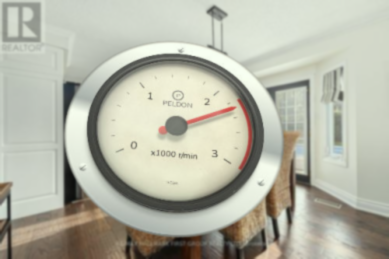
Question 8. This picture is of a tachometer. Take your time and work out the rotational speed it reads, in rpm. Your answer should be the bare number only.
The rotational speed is 2300
